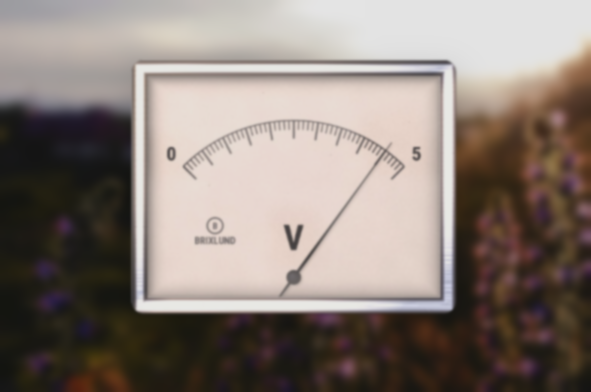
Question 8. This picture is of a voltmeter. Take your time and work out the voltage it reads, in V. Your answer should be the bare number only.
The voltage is 4.5
